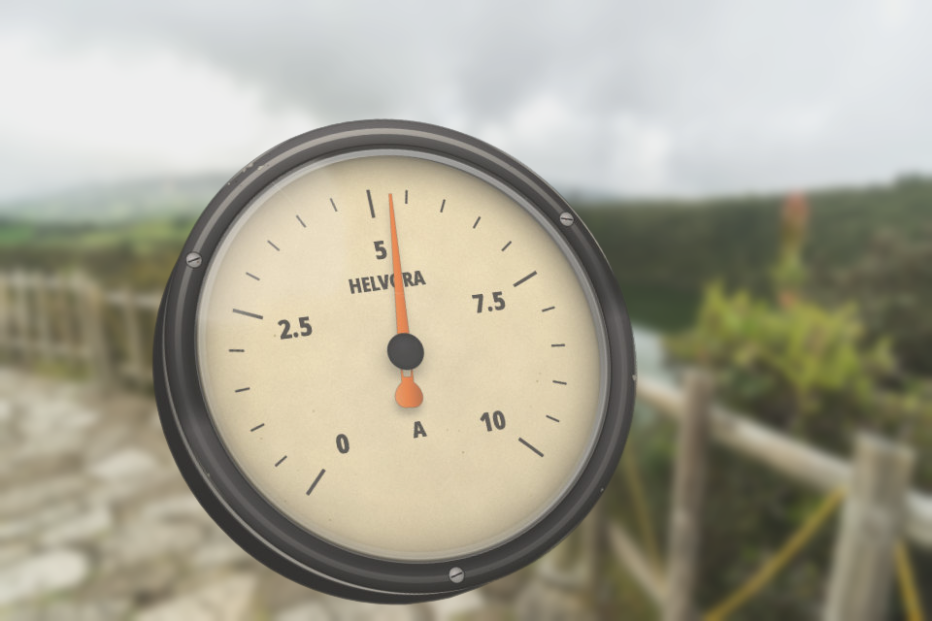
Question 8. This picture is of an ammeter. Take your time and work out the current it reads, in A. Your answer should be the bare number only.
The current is 5.25
